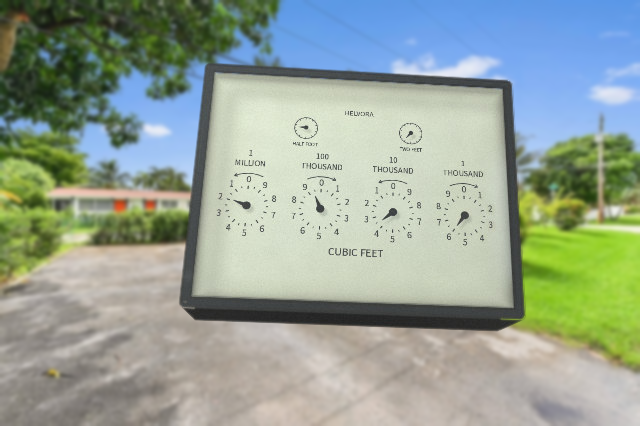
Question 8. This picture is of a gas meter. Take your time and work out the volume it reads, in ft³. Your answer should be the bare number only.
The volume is 193600
